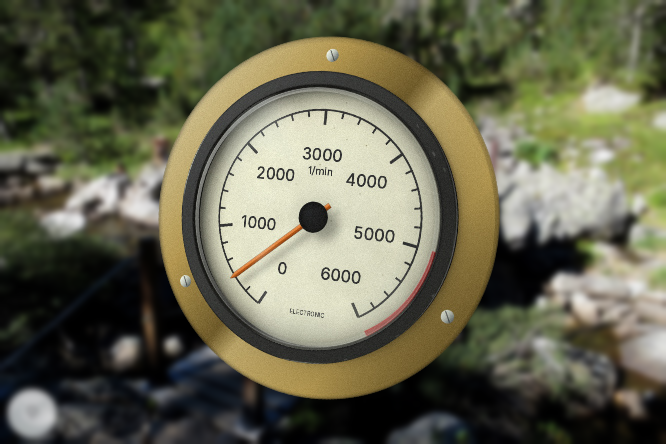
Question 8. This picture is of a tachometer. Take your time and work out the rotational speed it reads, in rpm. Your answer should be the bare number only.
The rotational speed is 400
